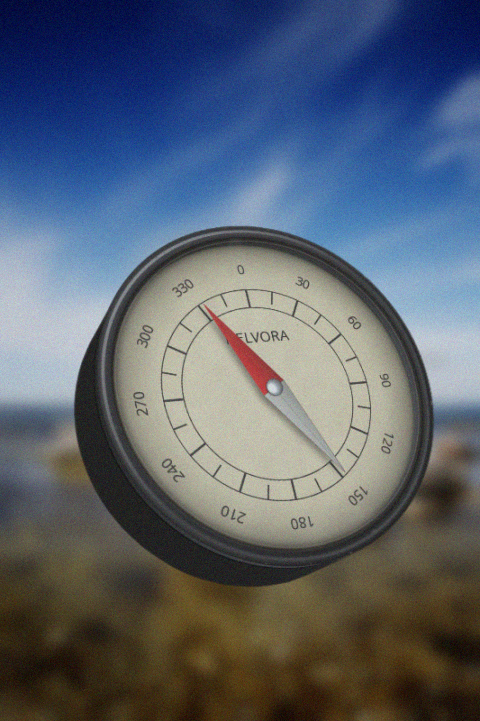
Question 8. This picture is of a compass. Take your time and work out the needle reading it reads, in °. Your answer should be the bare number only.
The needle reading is 330
